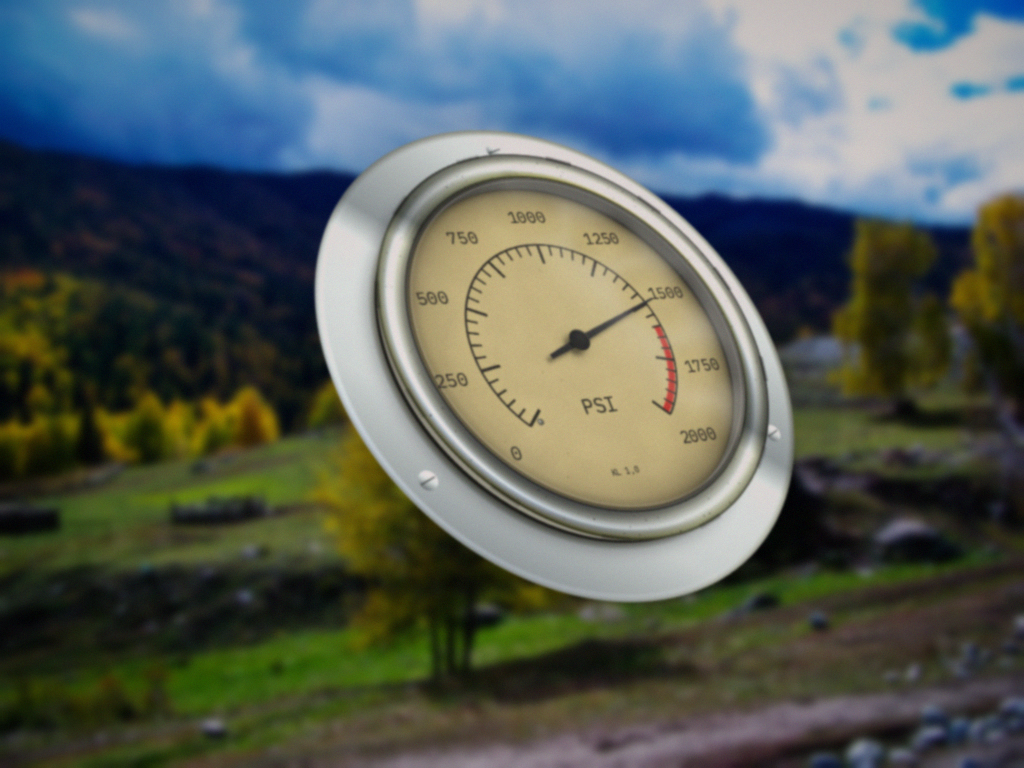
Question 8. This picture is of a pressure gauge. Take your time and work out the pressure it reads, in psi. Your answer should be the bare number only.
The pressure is 1500
